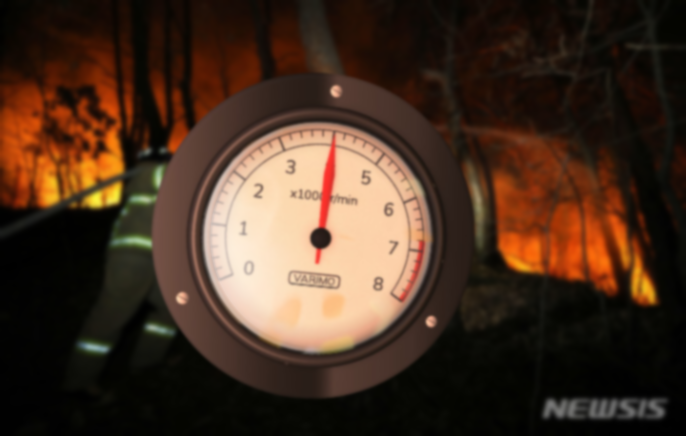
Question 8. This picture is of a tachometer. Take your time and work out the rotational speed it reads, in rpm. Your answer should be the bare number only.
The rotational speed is 4000
